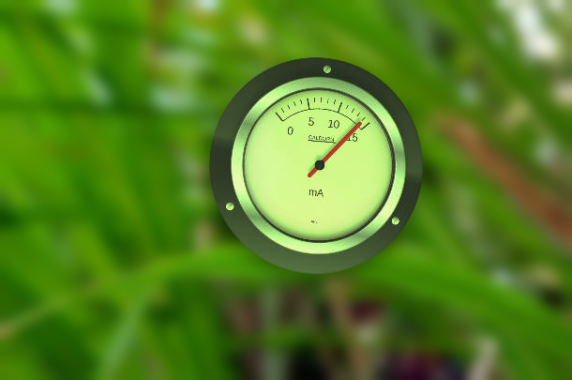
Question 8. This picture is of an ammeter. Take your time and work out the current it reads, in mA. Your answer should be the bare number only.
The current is 14
